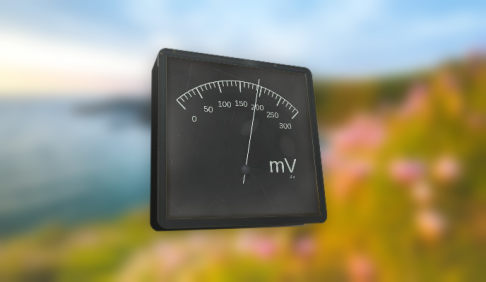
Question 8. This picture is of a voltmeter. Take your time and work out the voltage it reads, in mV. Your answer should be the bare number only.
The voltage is 190
